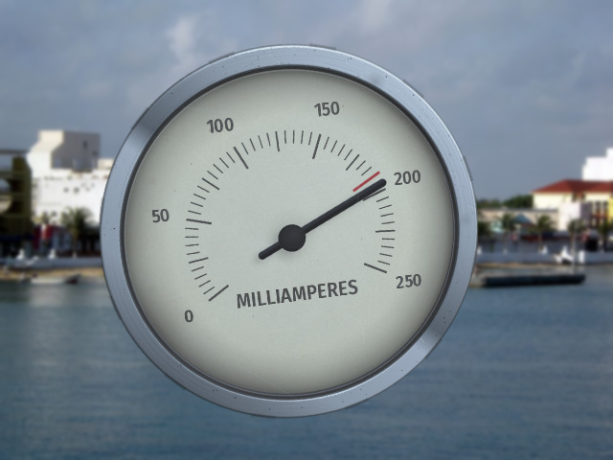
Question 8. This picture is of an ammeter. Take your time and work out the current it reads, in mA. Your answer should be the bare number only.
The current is 195
